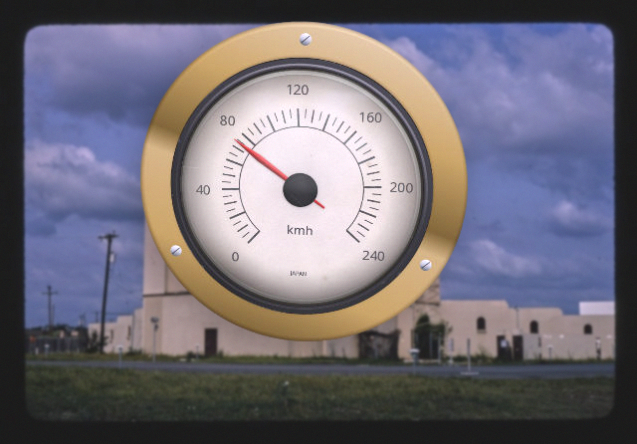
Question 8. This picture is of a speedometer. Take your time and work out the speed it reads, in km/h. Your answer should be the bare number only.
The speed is 75
